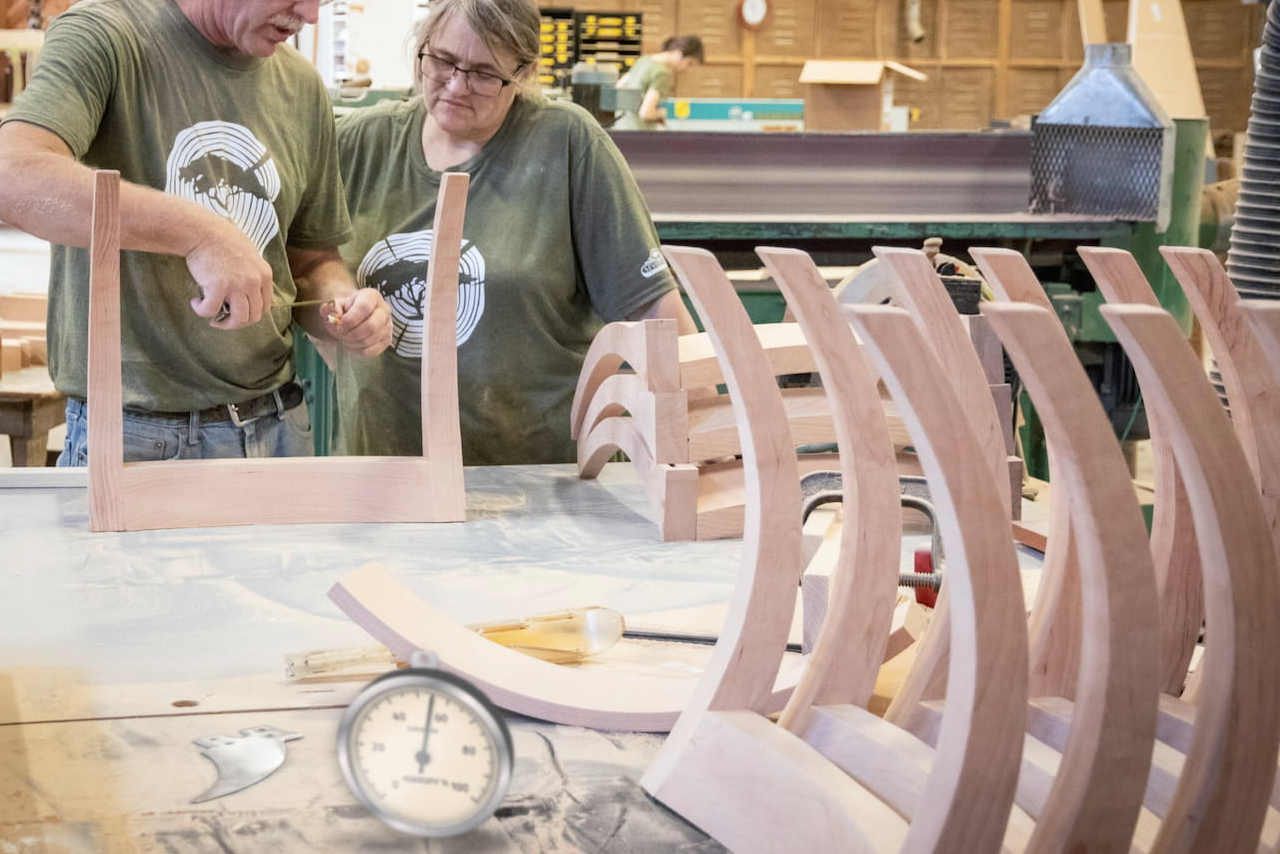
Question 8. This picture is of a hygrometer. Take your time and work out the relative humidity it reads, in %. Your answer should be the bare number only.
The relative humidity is 55
